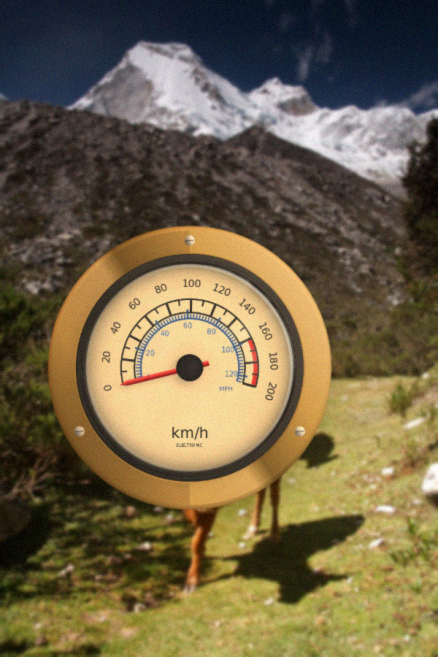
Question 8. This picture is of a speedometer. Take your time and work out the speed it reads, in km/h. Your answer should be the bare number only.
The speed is 0
